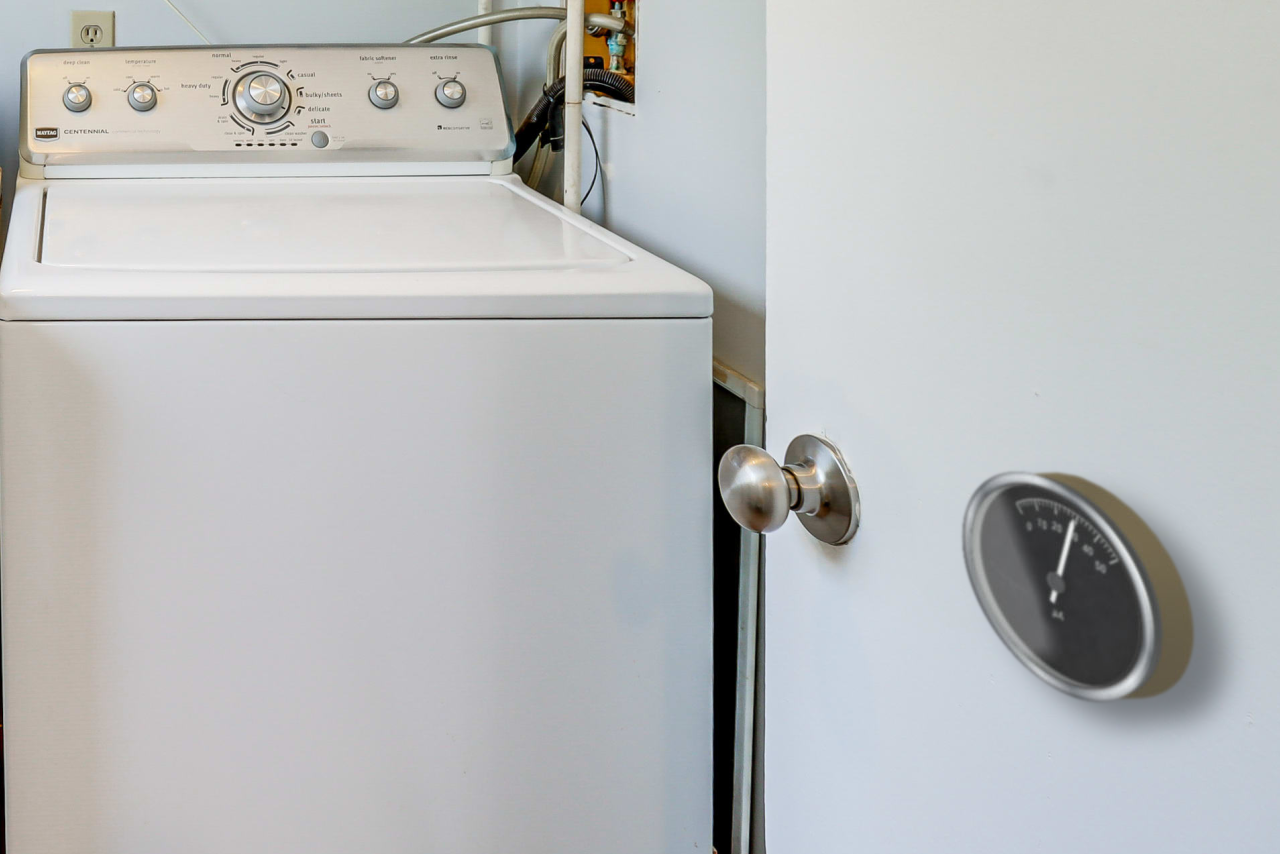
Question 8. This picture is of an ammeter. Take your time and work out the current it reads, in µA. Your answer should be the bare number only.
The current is 30
